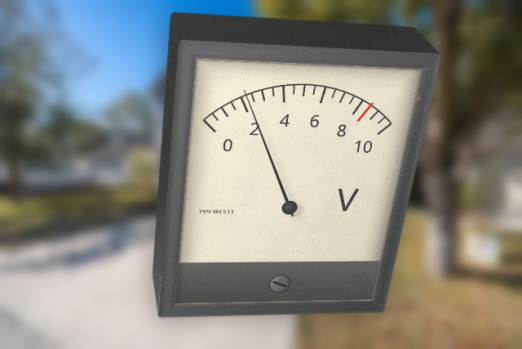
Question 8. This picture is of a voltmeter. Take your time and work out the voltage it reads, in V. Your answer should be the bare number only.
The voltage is 2.25
